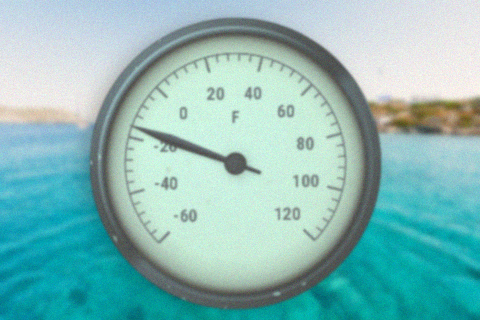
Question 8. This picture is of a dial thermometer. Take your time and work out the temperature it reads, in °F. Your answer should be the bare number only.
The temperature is -16
